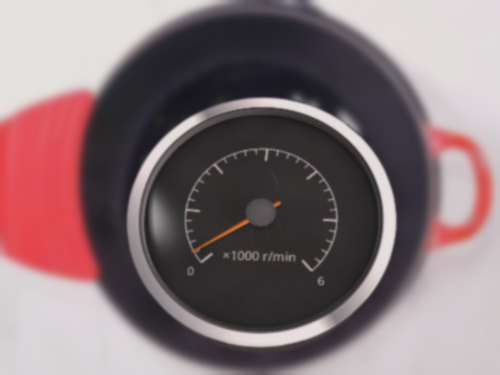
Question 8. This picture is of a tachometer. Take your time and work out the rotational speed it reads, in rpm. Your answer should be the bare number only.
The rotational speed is 200
